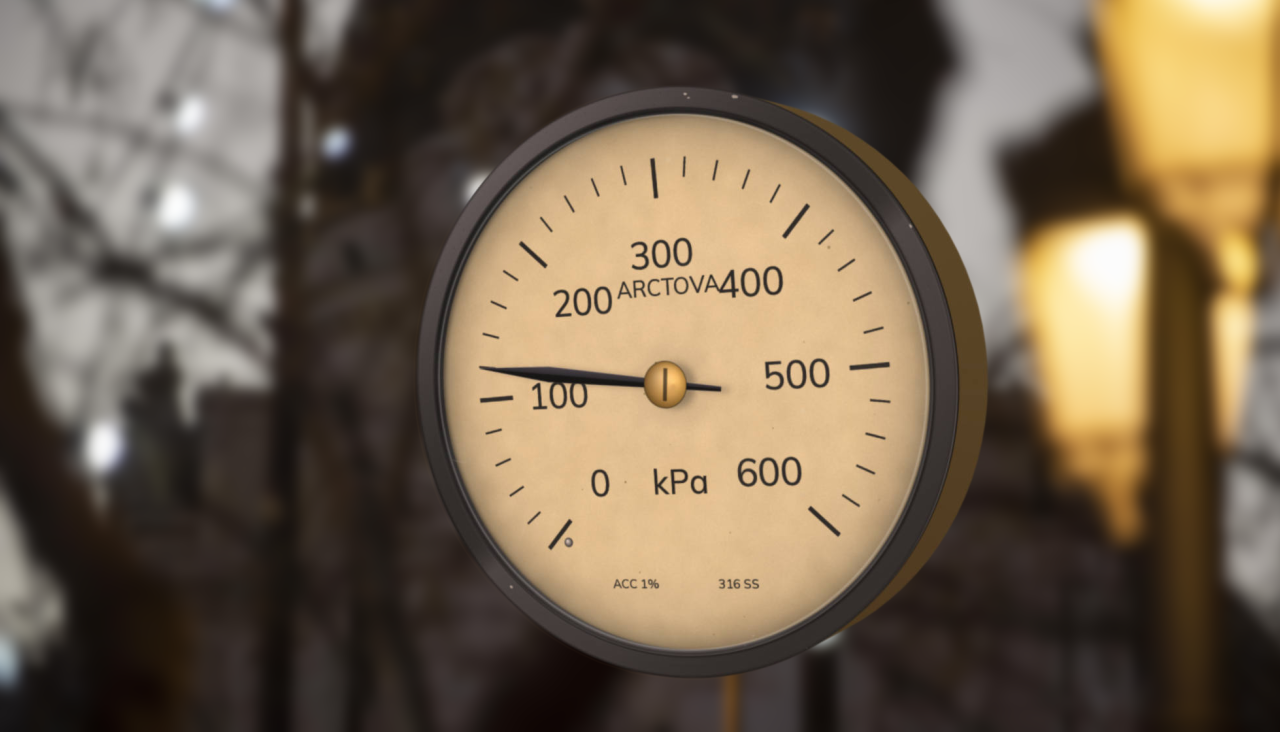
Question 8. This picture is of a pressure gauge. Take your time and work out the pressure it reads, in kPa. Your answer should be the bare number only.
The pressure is 120
